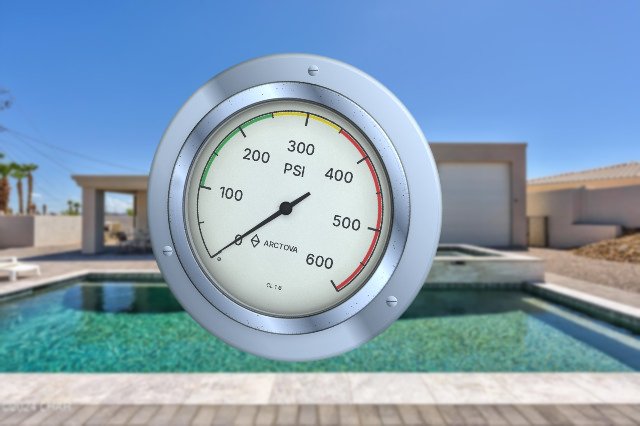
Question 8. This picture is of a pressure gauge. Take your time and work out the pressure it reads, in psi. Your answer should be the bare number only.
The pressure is 0
